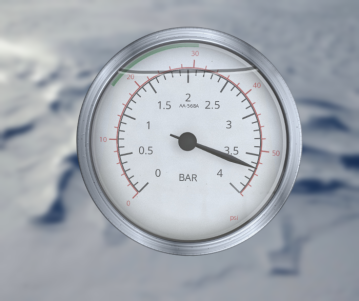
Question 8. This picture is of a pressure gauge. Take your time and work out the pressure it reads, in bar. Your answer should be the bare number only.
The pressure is 3.65
